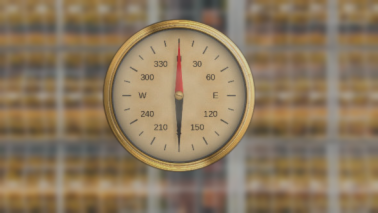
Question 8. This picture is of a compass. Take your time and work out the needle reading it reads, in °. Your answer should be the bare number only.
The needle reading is 0
